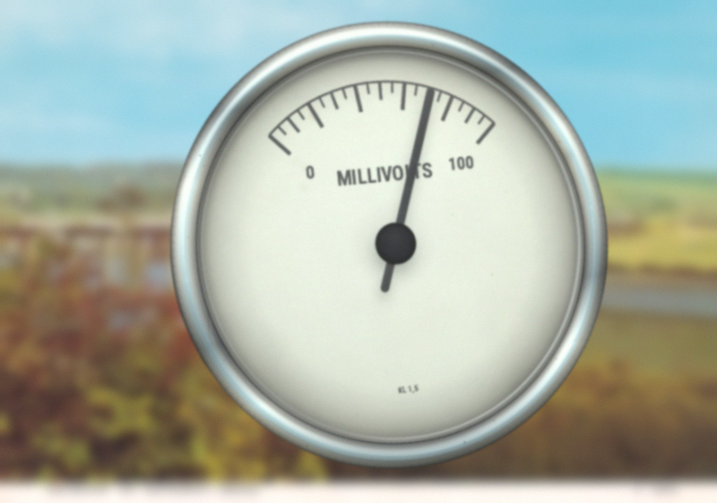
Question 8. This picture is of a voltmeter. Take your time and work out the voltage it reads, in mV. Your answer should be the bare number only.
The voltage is 70
